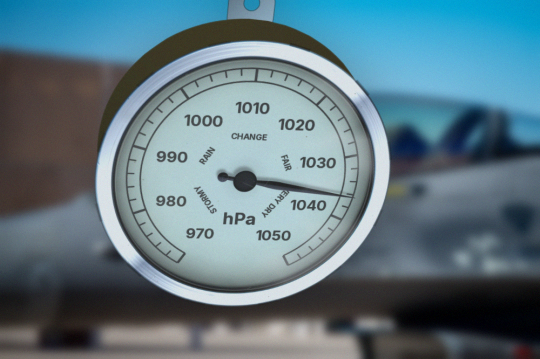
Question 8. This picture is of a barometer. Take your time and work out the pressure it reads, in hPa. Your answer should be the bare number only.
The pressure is 1036
